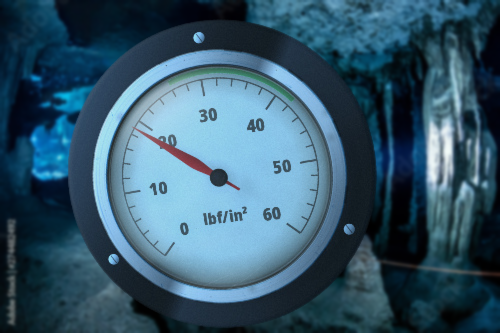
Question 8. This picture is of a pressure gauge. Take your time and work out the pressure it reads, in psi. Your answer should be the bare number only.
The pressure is 19
